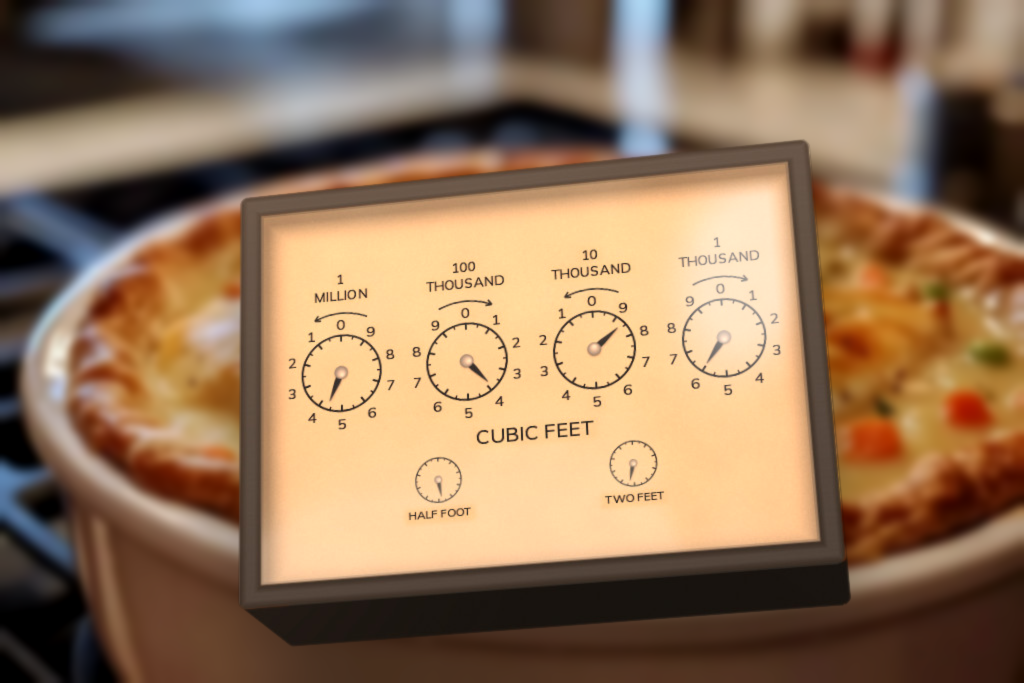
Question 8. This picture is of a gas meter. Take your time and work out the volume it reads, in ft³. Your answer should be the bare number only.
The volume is 438600
